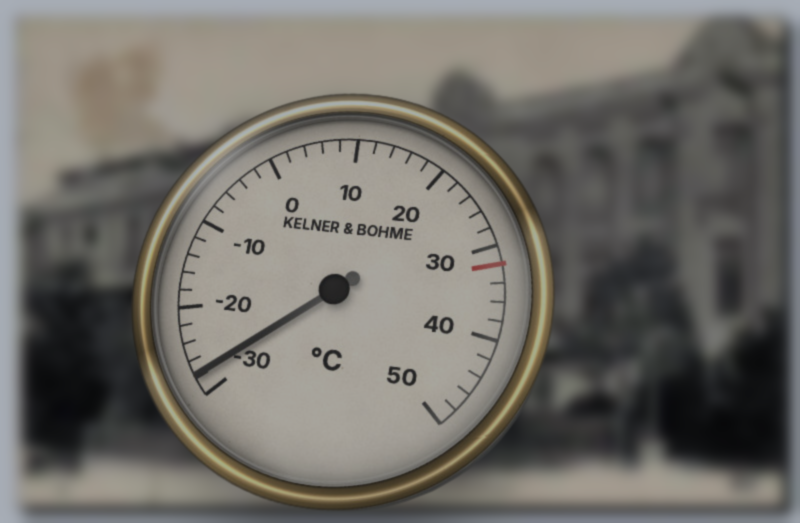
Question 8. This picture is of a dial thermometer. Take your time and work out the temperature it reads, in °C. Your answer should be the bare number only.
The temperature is -28
